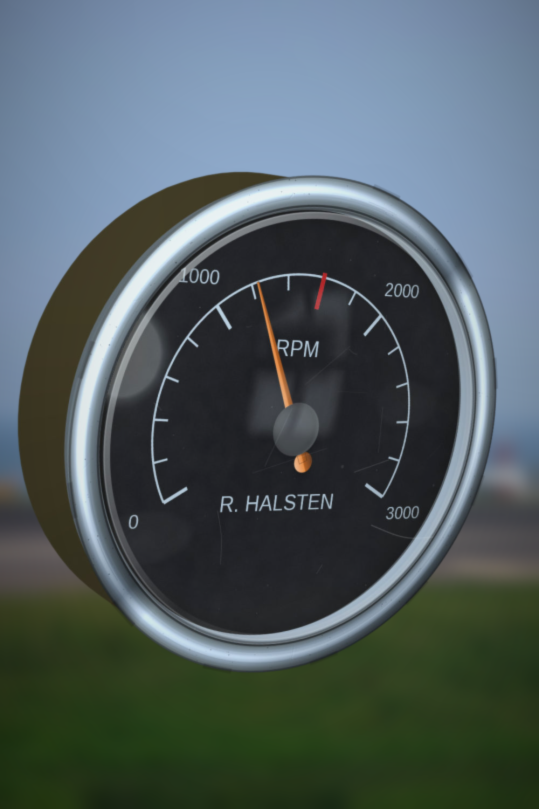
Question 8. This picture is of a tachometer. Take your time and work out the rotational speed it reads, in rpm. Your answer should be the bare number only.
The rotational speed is 1200
